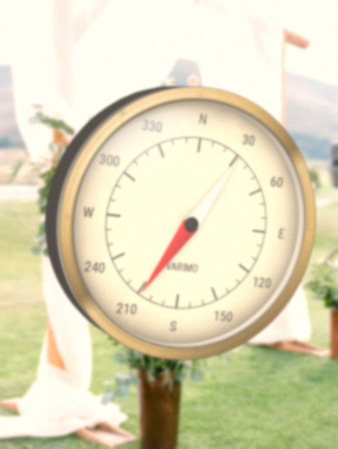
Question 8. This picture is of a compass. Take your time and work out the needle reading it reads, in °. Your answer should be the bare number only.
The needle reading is 210
